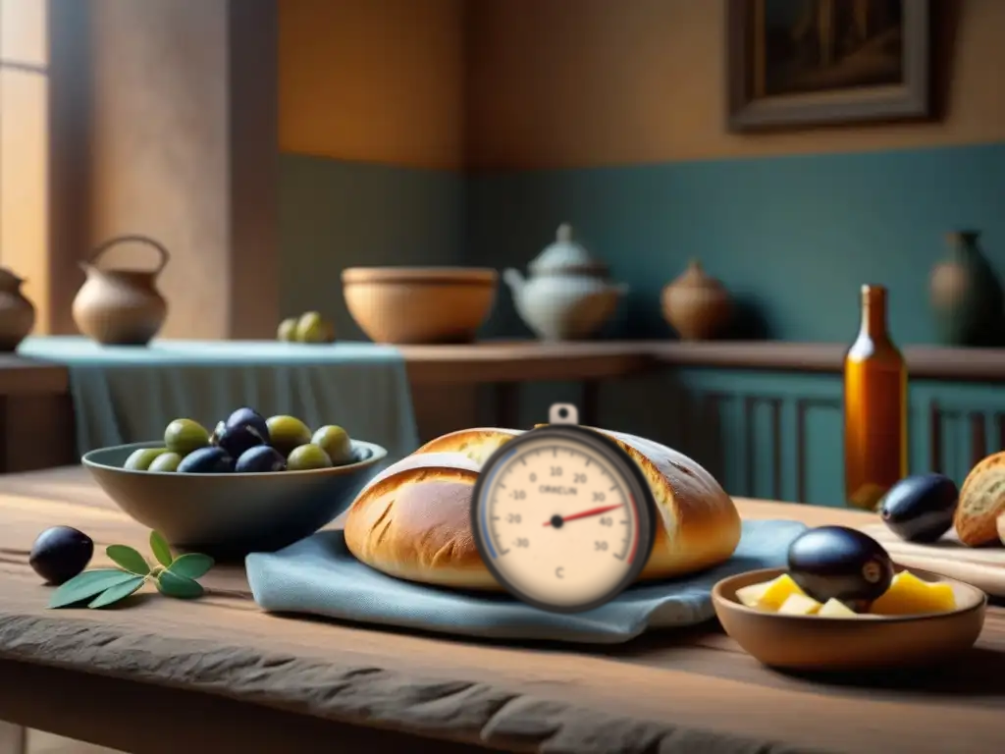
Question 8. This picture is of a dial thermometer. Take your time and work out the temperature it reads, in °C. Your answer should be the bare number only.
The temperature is 35
